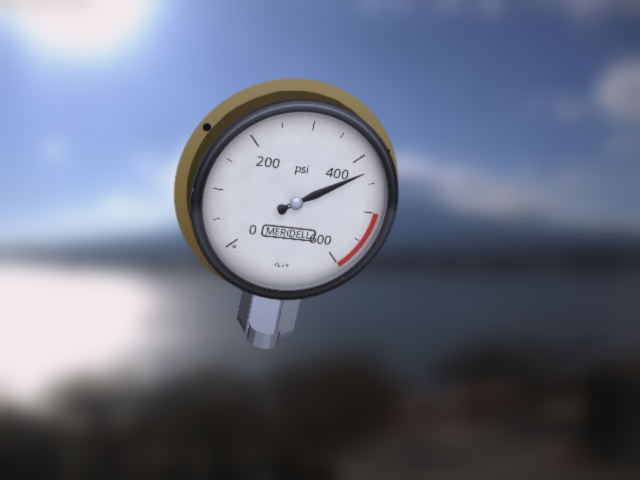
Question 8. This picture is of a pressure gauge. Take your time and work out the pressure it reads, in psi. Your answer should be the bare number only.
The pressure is 425
